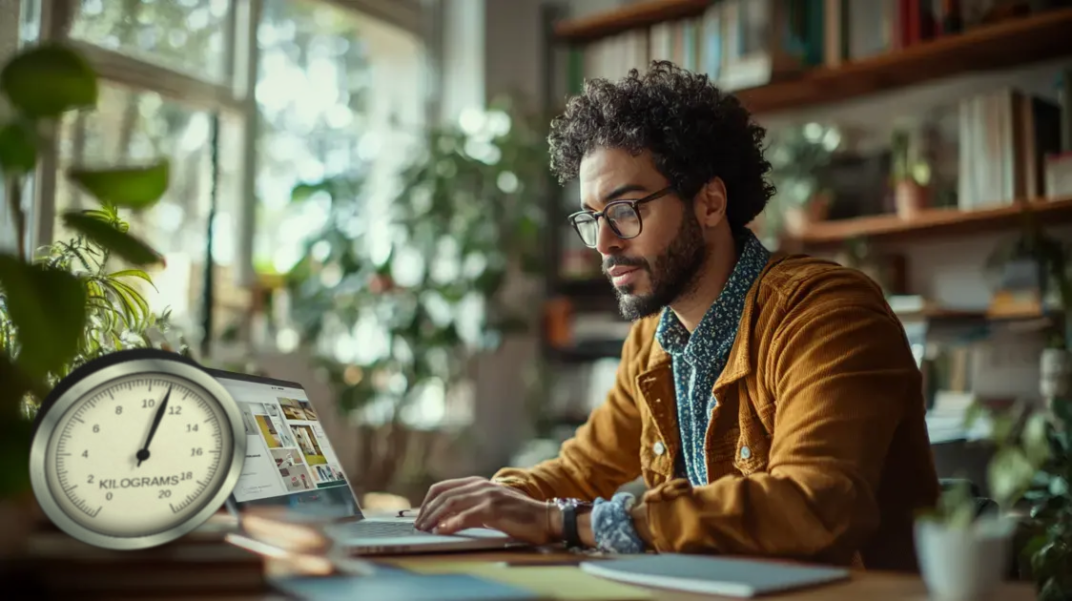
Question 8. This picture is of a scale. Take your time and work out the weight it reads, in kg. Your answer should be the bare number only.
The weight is 11
